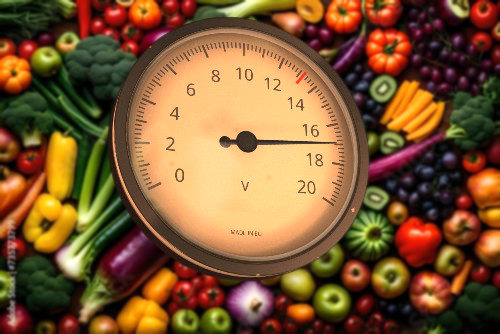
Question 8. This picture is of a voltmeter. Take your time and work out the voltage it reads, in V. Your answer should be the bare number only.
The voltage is 17
